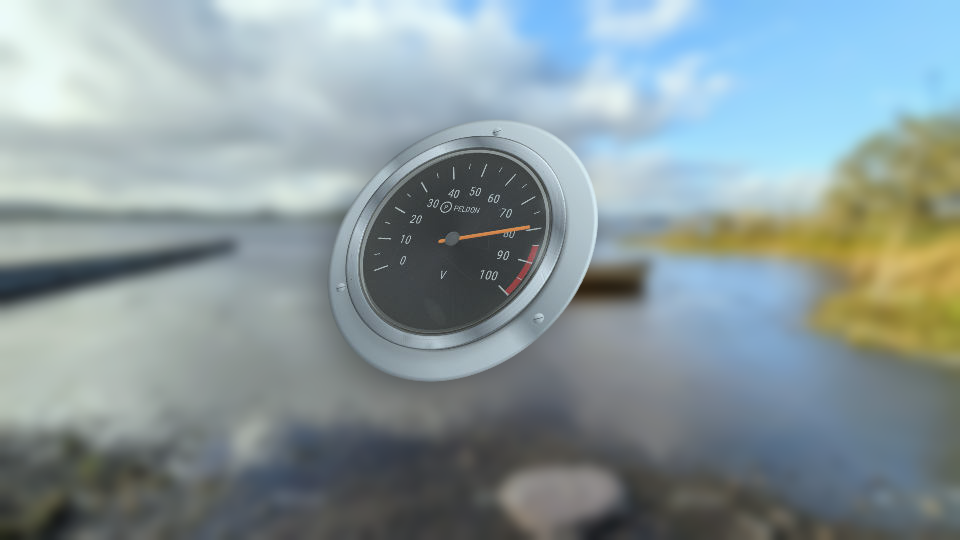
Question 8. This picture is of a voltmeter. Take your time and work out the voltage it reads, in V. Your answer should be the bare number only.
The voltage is 80
